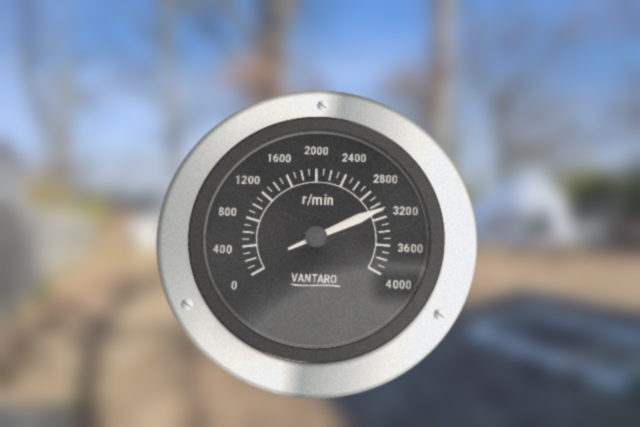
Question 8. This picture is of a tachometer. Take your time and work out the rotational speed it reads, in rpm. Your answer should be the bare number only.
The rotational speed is 3100
